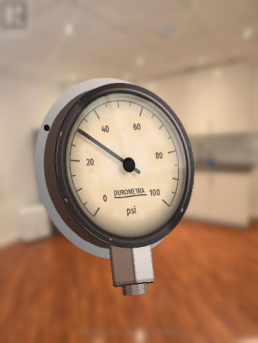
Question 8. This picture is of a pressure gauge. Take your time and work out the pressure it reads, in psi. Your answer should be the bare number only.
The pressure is 30
